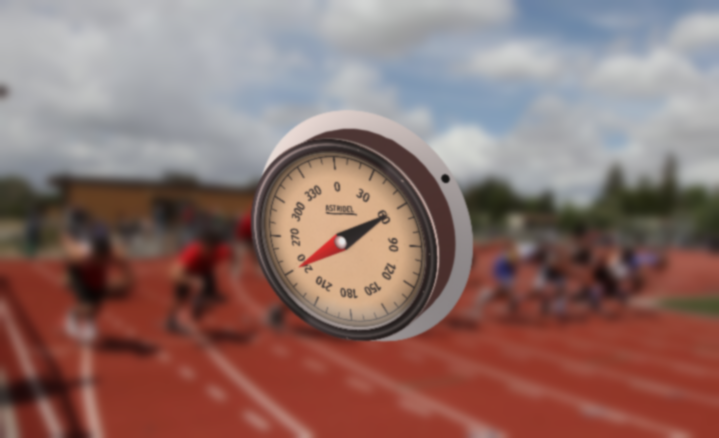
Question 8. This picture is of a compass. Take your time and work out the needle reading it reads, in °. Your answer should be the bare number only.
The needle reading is 240
